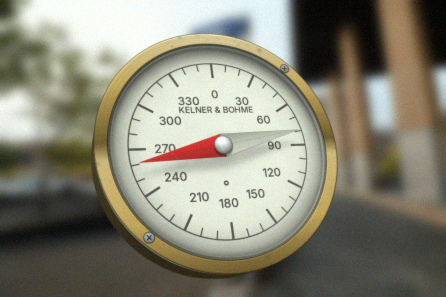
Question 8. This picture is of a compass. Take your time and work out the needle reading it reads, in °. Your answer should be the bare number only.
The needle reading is 260
